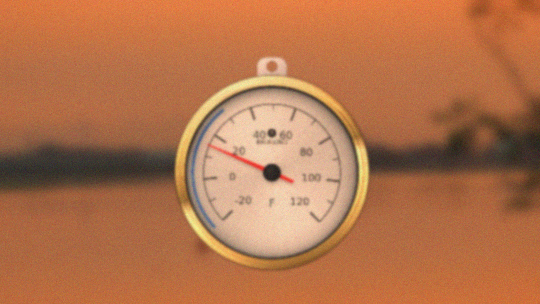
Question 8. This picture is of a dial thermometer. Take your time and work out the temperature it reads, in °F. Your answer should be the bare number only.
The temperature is 15
